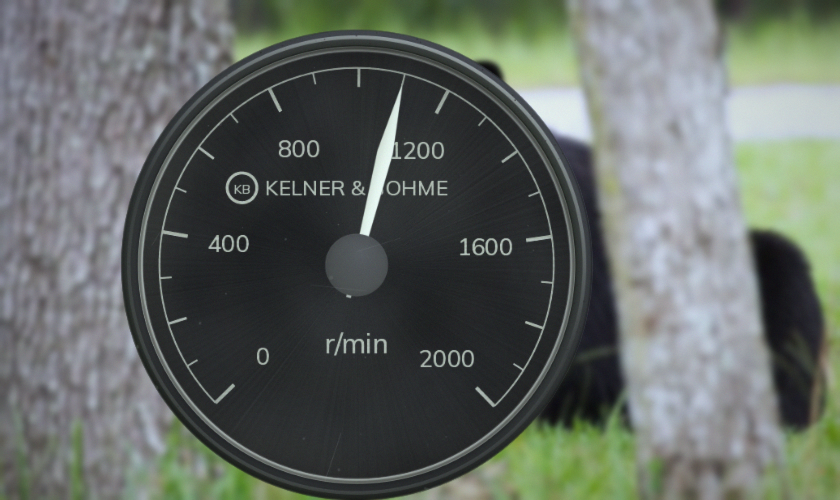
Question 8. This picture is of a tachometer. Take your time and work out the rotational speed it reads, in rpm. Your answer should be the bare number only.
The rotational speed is 1100
